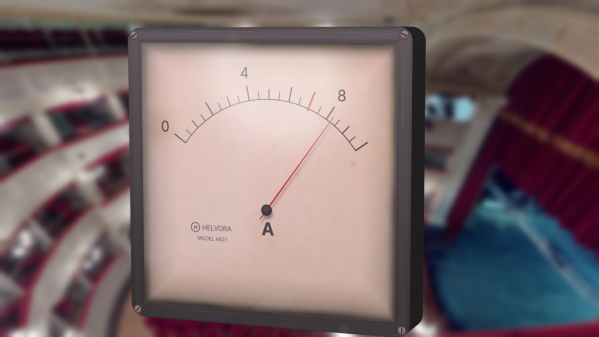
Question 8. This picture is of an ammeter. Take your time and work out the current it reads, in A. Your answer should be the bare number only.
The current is 8.25
